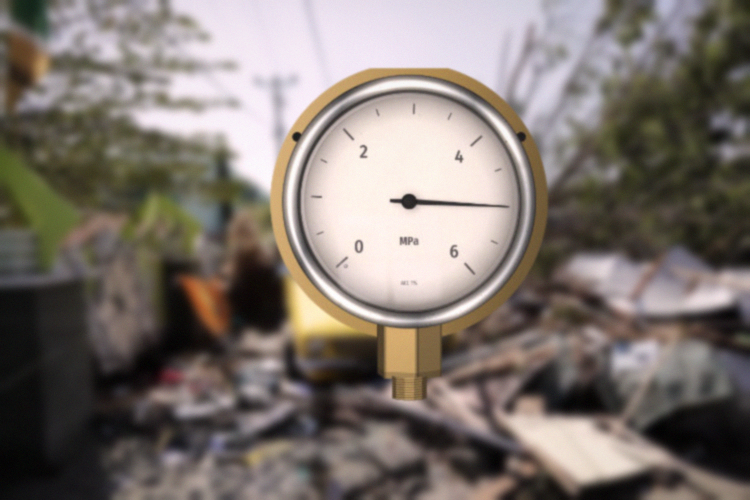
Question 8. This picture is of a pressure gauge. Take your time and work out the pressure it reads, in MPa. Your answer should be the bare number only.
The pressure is 5
